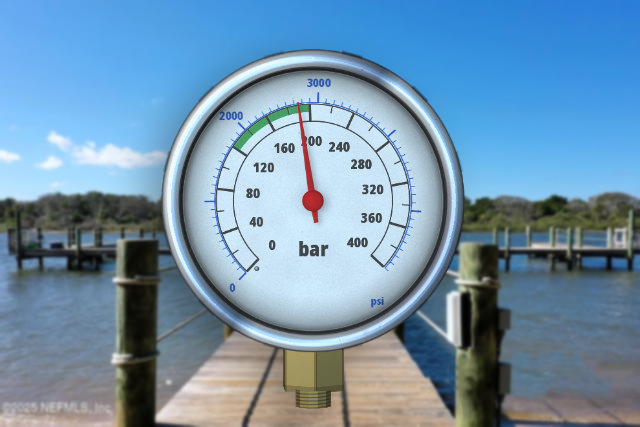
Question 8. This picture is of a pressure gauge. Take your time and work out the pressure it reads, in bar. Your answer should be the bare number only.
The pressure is 190
